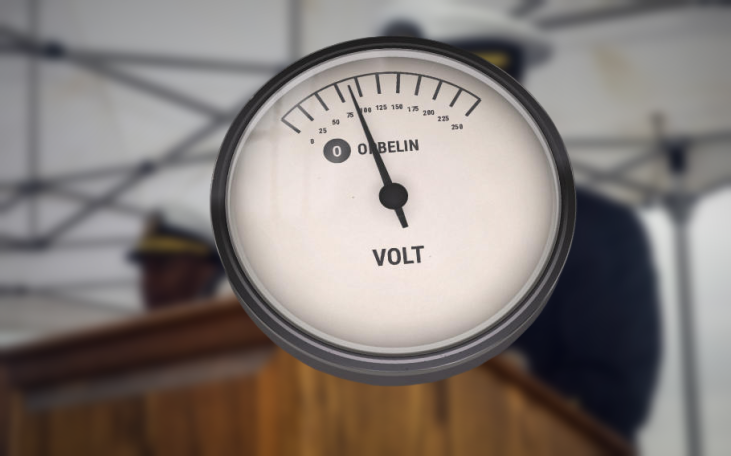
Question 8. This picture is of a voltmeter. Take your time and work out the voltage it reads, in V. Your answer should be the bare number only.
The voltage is 87.5
